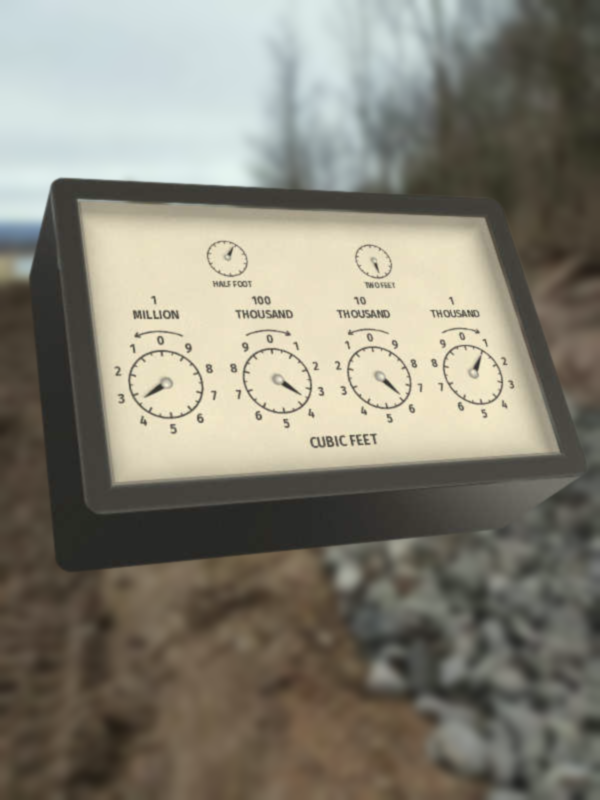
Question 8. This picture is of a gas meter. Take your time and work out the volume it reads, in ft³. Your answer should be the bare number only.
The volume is 336100
